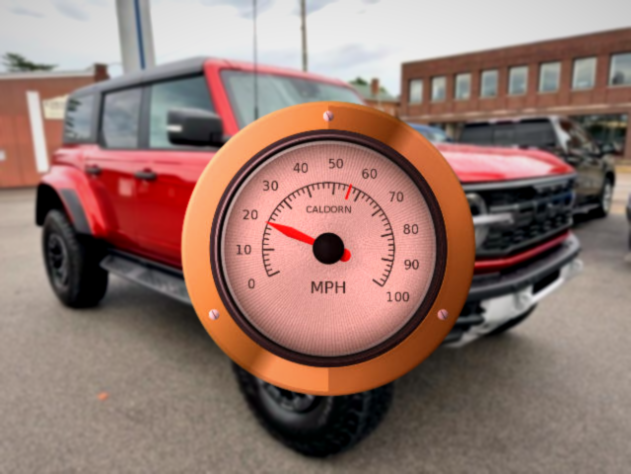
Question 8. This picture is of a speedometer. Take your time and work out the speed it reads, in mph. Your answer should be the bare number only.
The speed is 20
